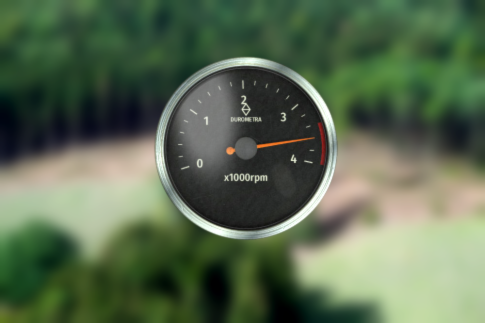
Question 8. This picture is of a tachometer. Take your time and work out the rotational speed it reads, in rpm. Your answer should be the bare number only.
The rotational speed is 3600
